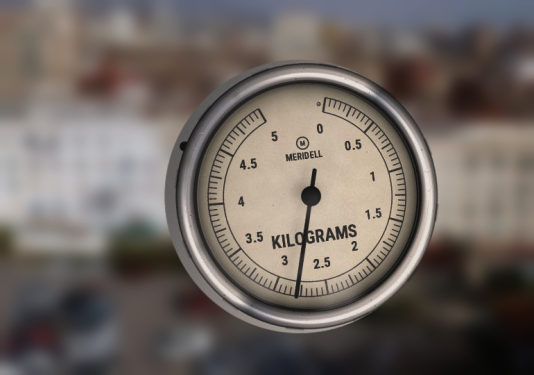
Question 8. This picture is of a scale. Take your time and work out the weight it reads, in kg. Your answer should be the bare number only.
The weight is 2.8
